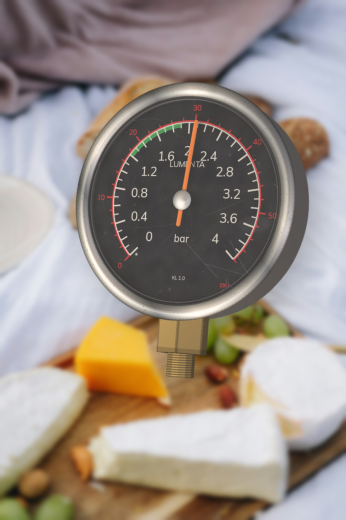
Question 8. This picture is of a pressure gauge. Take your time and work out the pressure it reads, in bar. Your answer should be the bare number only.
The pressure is 2.1
